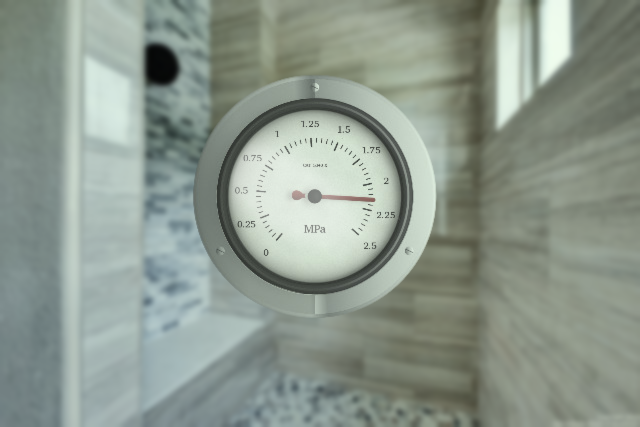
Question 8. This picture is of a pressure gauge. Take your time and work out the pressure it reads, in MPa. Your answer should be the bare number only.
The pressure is 2.15
